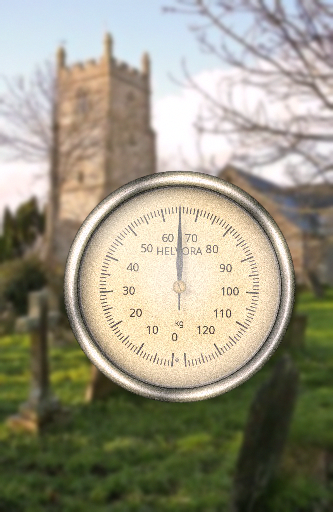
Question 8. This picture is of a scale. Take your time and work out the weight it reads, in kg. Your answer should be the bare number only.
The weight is 65
